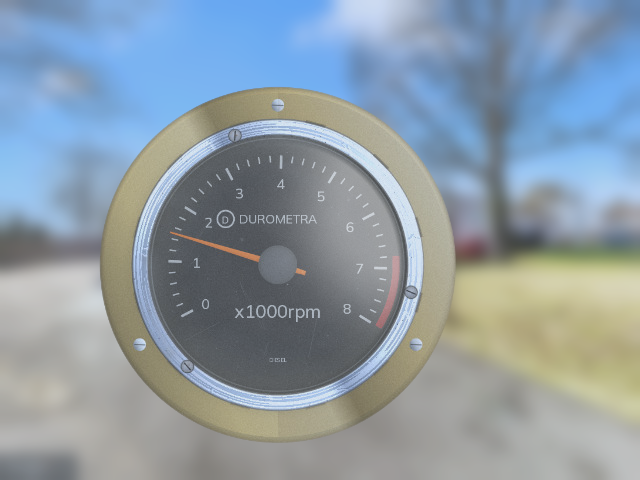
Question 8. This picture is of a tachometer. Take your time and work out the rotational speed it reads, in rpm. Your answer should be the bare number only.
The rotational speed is 1500
